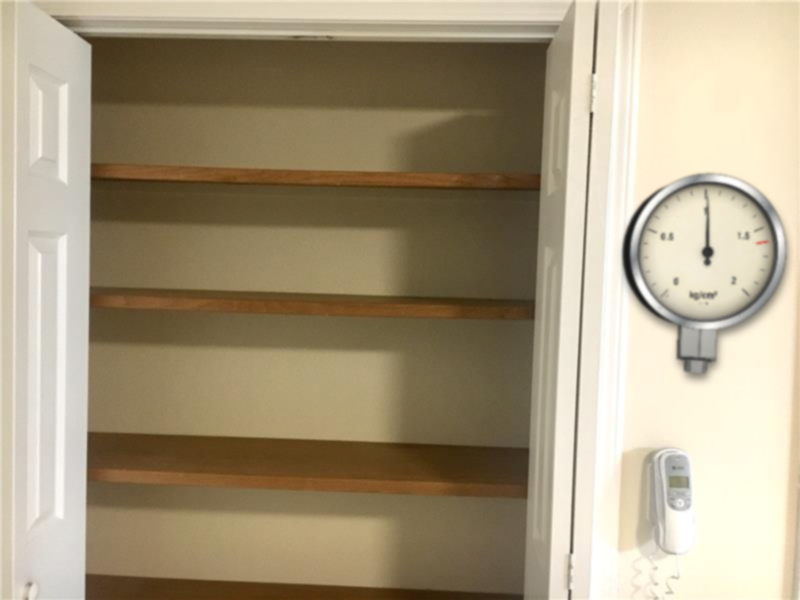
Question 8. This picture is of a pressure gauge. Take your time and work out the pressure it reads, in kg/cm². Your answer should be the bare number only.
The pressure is 1
